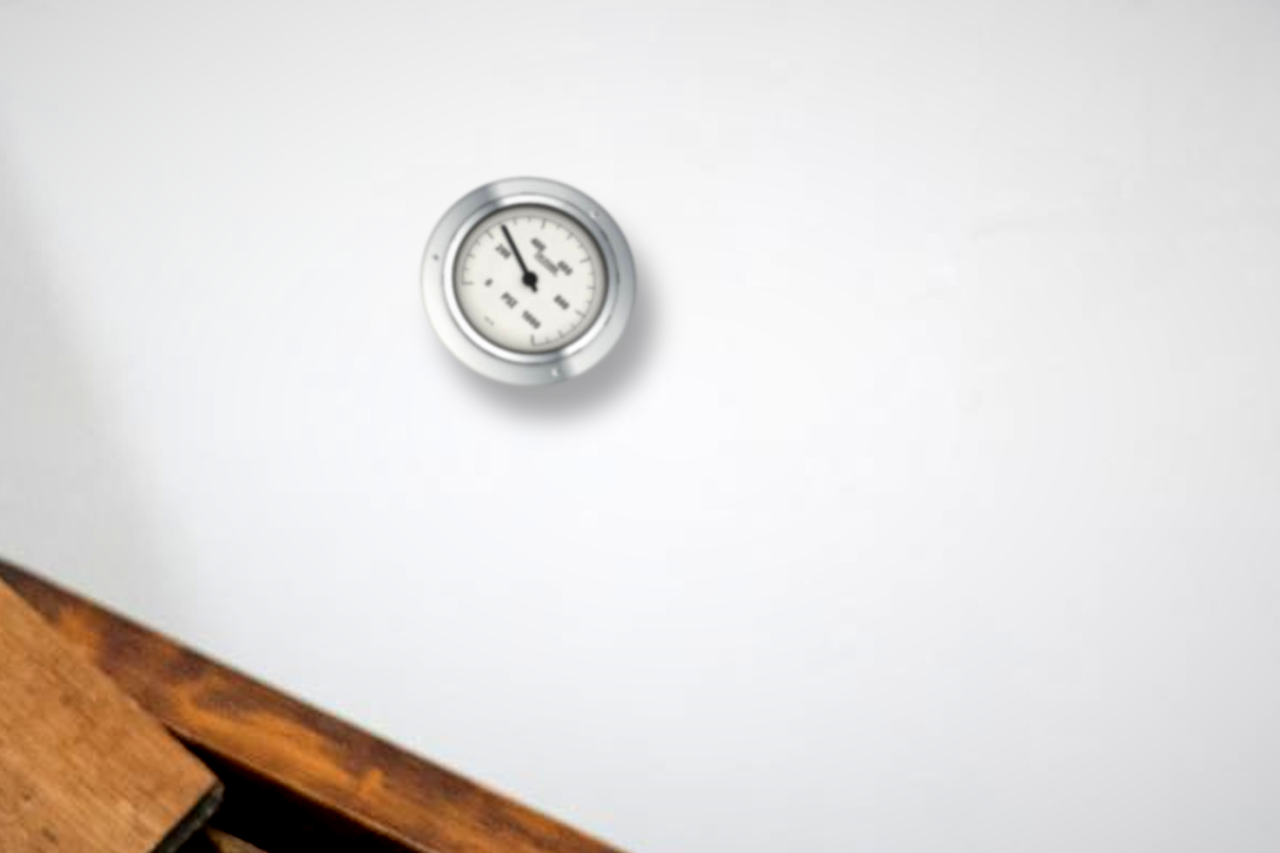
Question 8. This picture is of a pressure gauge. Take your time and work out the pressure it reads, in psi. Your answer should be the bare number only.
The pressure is 250
